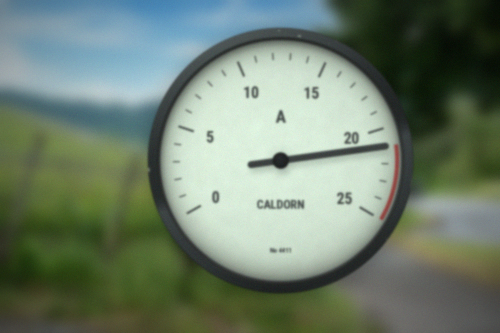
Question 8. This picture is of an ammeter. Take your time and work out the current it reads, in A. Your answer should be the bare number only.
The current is 21
